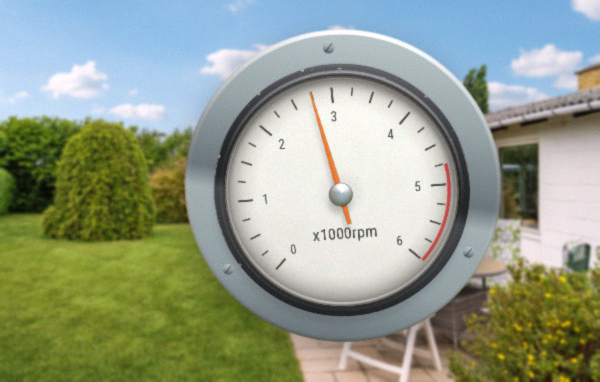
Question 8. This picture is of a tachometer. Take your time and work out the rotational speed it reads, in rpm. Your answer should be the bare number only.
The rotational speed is 2750
